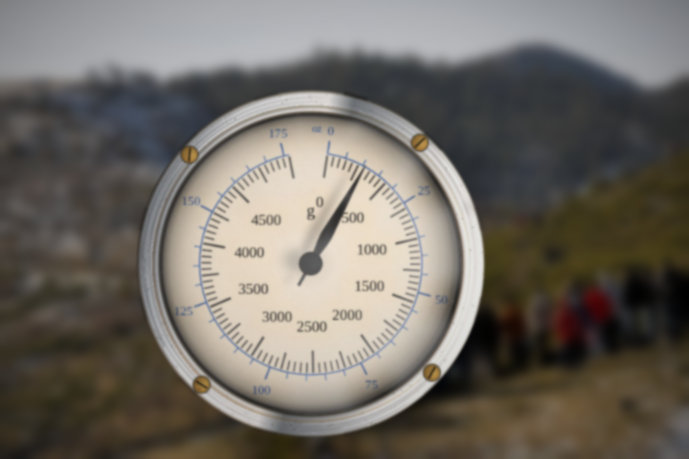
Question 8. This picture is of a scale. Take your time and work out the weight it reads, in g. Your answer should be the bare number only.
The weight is 300
